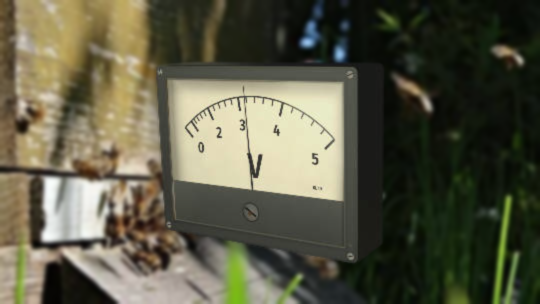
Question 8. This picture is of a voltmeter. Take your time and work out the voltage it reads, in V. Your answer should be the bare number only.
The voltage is 3.2
